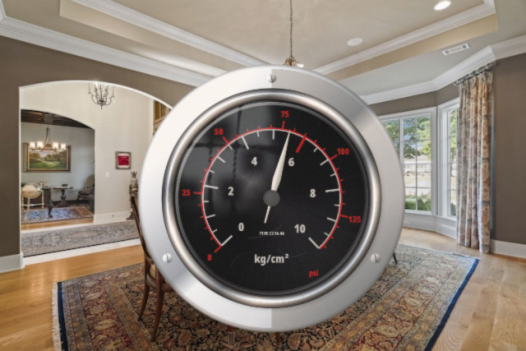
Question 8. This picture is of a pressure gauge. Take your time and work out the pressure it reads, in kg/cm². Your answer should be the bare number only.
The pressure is 5.5
